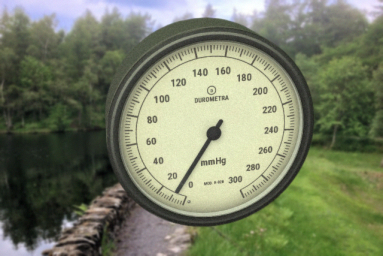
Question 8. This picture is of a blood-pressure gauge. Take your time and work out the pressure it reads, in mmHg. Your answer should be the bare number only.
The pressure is 10
